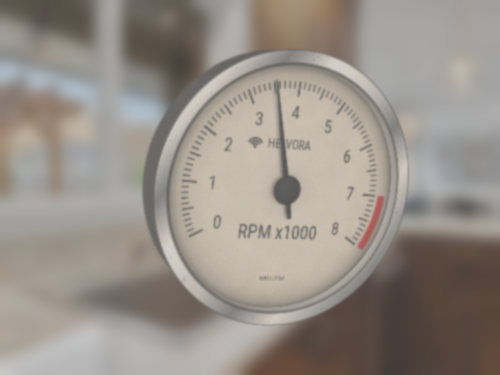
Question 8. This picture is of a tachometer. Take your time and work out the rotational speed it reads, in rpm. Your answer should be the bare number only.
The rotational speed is 3500
